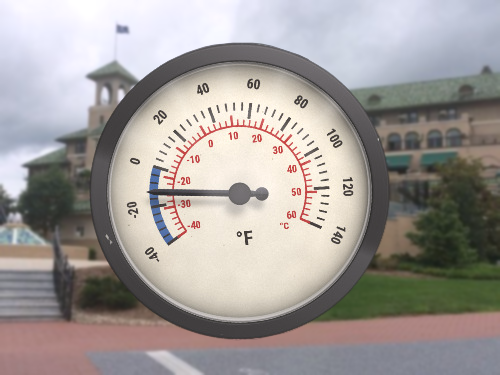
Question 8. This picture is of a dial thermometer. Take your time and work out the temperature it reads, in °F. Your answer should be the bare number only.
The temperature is -12
